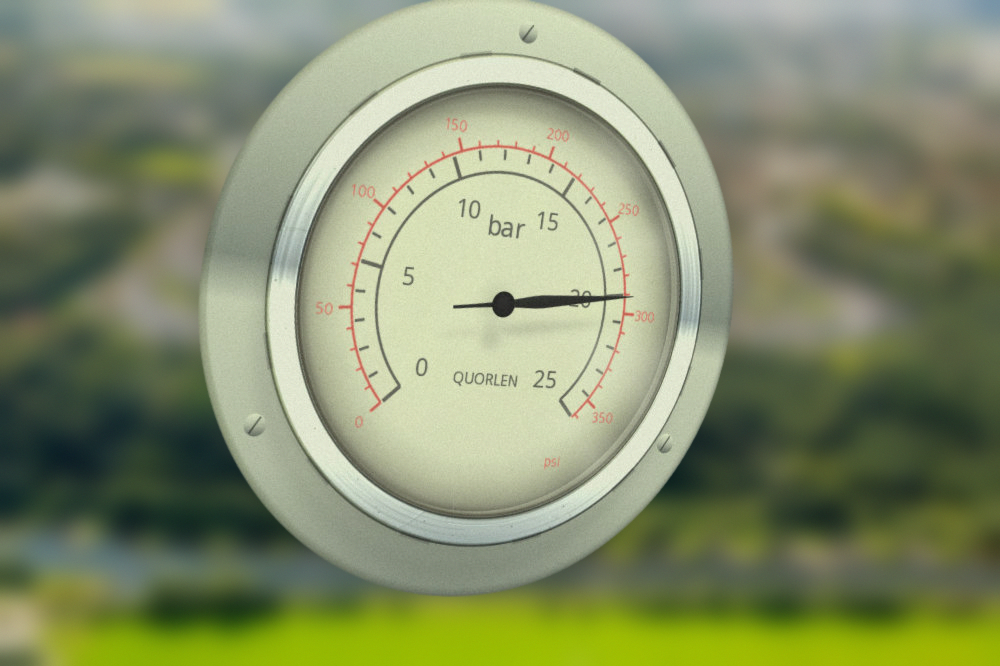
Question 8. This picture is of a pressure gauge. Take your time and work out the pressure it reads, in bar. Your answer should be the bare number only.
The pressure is 20
